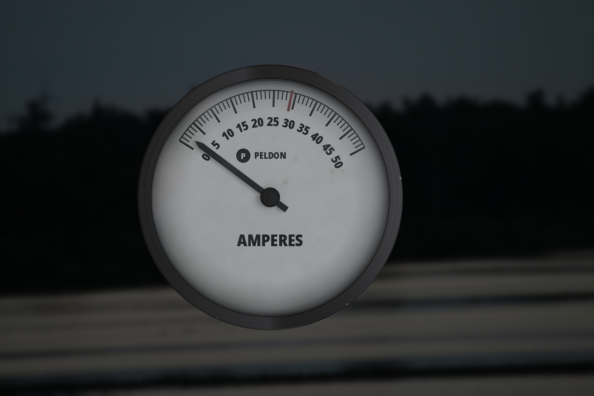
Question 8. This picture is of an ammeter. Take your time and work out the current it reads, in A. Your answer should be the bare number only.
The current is 2
